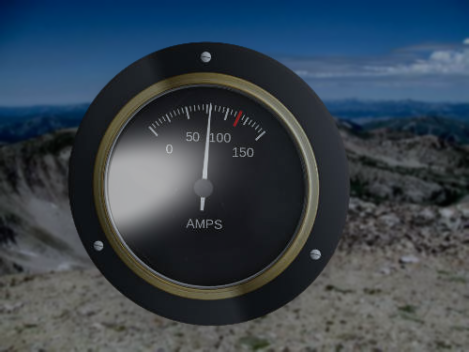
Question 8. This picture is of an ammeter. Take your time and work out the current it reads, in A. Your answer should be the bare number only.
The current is 80
